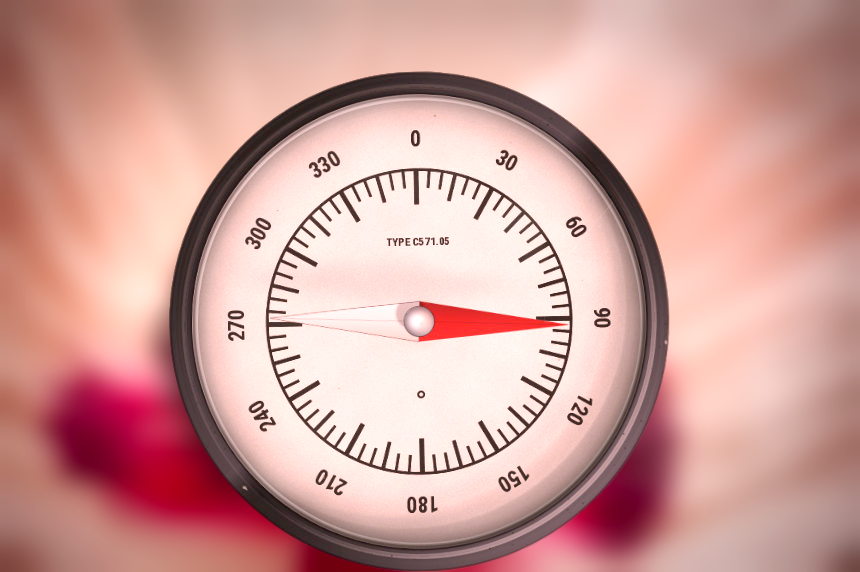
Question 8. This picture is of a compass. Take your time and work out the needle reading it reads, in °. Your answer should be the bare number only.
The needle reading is 92.5
